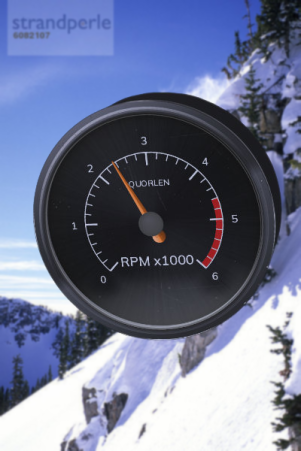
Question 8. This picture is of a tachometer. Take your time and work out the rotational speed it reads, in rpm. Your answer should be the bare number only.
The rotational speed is 2400
